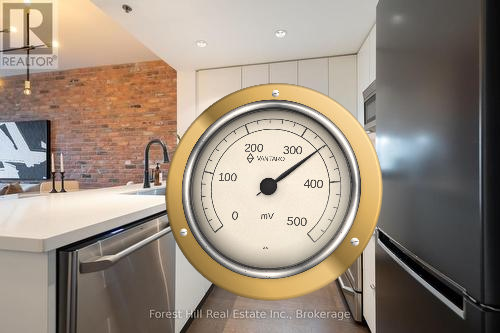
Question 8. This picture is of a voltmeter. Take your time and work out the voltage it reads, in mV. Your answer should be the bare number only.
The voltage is 340
